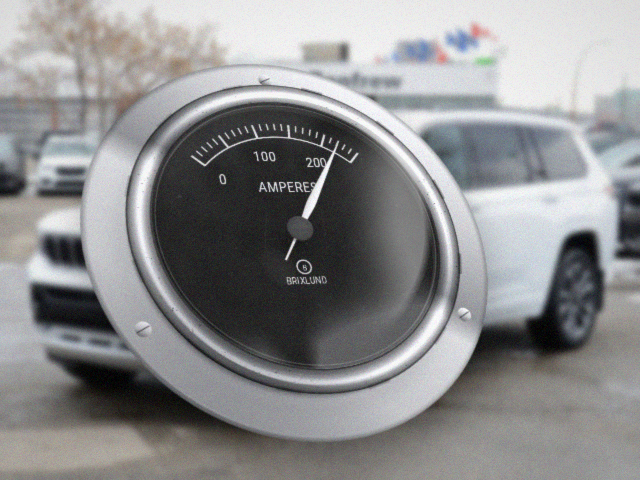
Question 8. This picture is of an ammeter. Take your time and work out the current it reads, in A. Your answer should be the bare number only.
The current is 220
